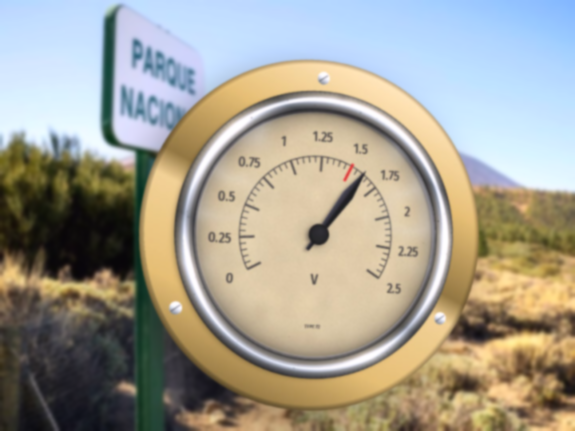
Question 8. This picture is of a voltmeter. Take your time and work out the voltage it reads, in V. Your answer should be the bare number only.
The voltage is 1.6
